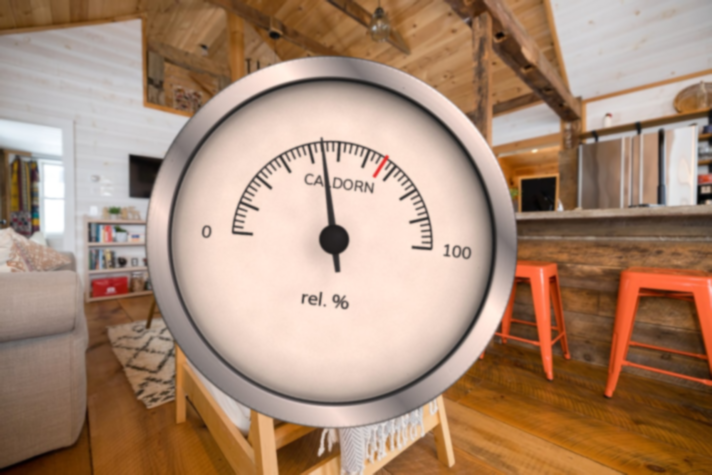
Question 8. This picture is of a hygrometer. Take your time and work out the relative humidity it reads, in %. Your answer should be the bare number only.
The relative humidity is 44
